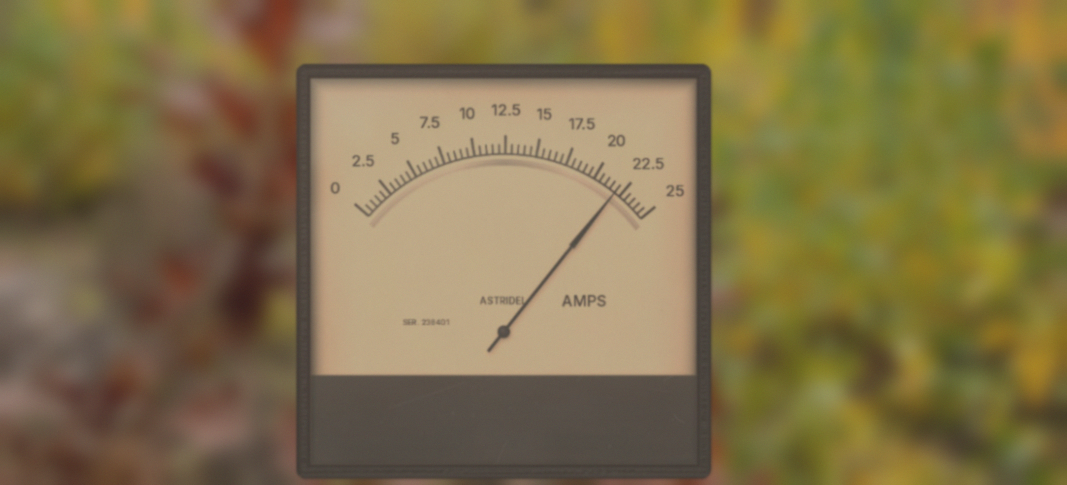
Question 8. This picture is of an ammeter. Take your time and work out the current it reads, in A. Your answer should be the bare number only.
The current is 22
